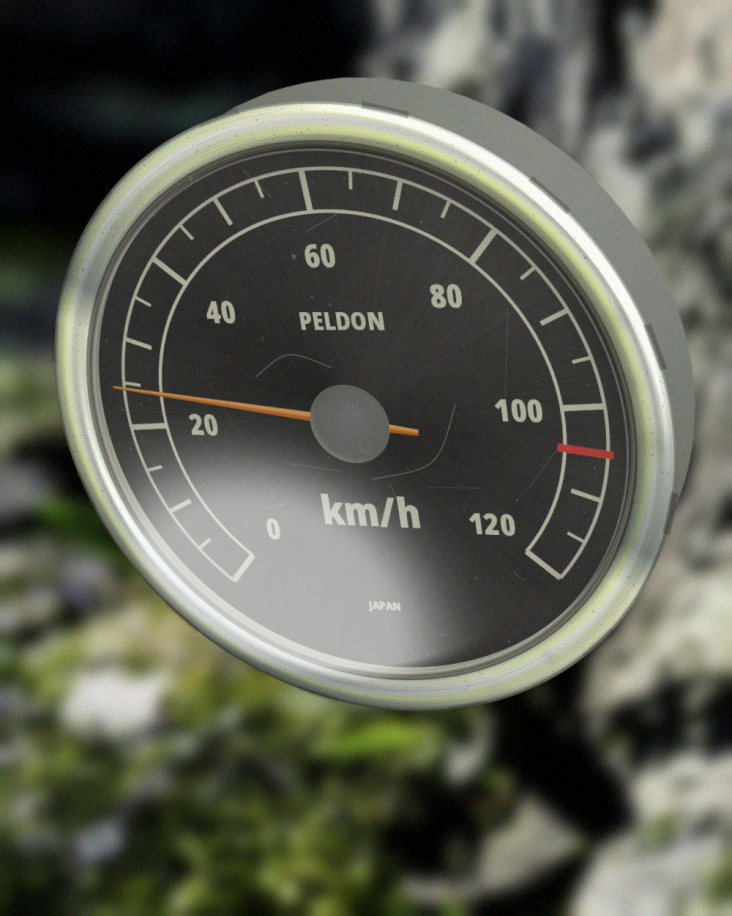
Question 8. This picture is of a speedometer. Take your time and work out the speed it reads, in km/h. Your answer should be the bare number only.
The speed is 25
